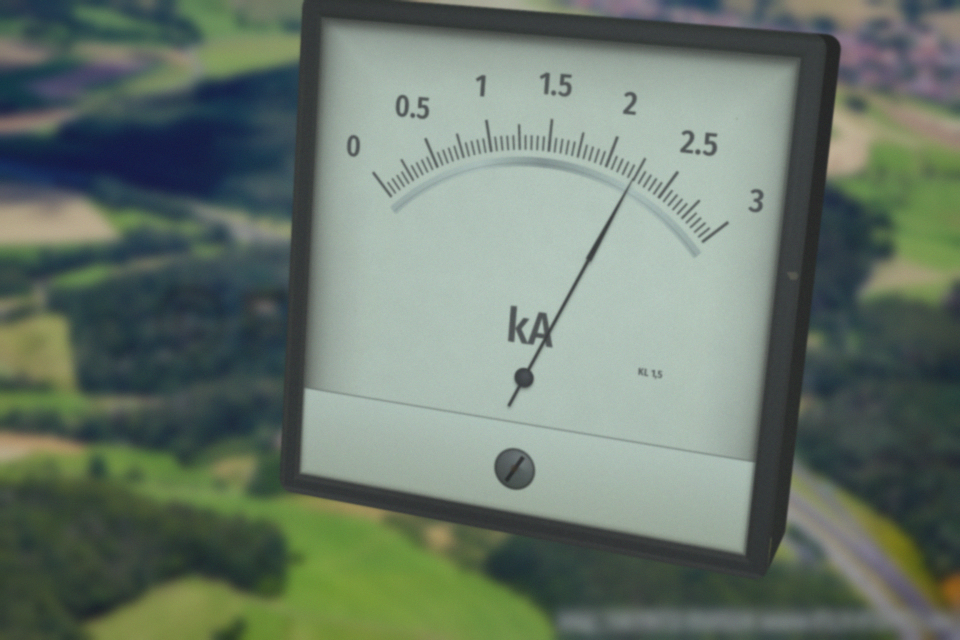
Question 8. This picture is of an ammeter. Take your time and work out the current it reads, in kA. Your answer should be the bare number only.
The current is 2.25
